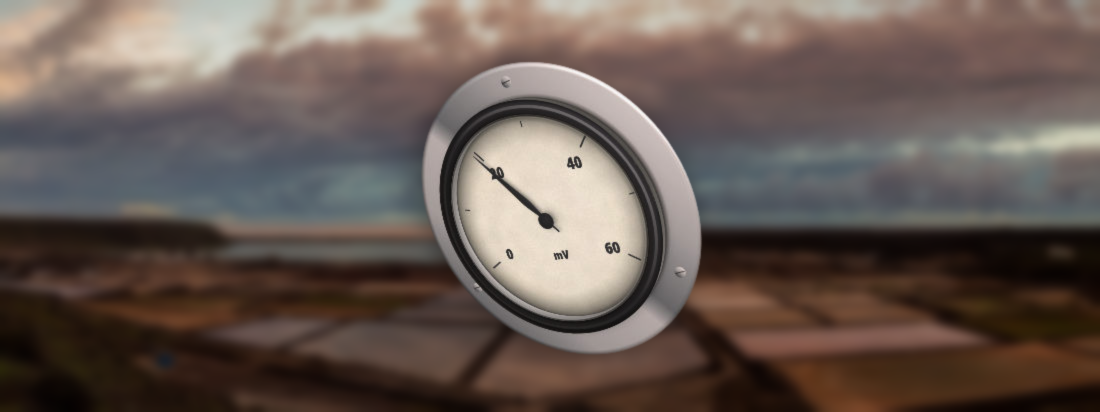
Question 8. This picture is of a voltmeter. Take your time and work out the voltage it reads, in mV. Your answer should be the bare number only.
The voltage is 20
